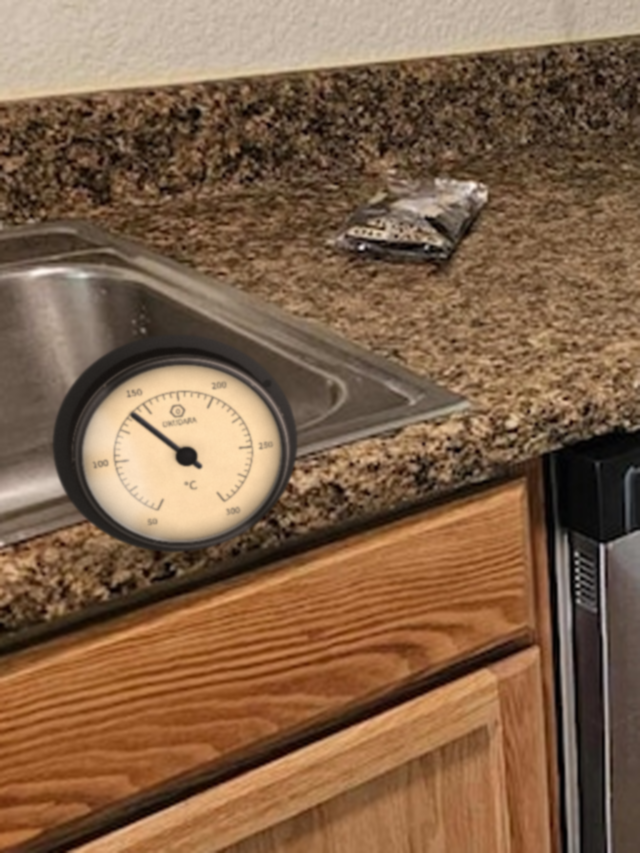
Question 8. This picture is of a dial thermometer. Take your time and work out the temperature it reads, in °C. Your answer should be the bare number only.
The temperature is 140
